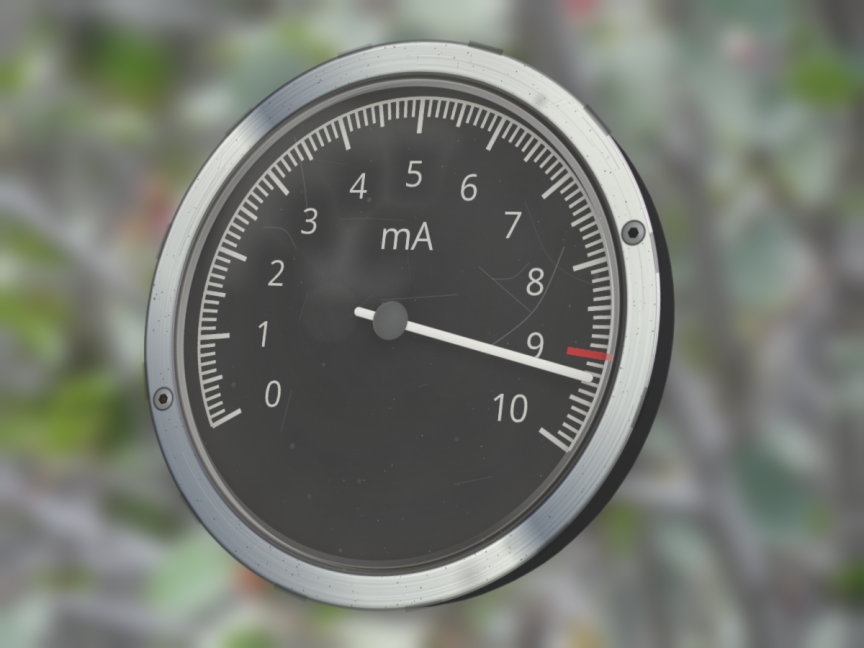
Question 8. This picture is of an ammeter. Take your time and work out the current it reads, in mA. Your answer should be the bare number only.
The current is 9.25
